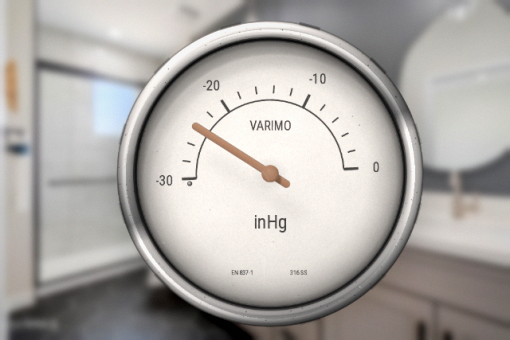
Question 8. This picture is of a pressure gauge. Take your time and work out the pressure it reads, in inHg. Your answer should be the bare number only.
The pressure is -24
